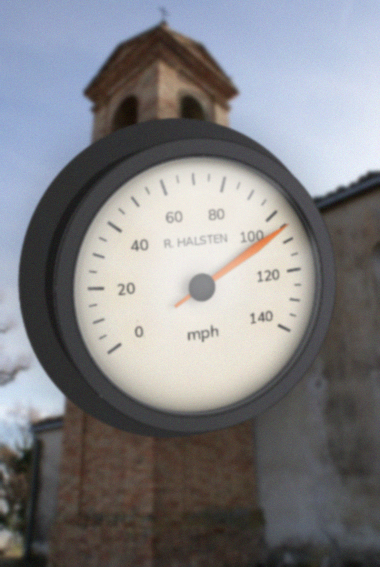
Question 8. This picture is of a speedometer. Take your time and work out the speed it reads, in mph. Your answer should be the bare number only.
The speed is 105
